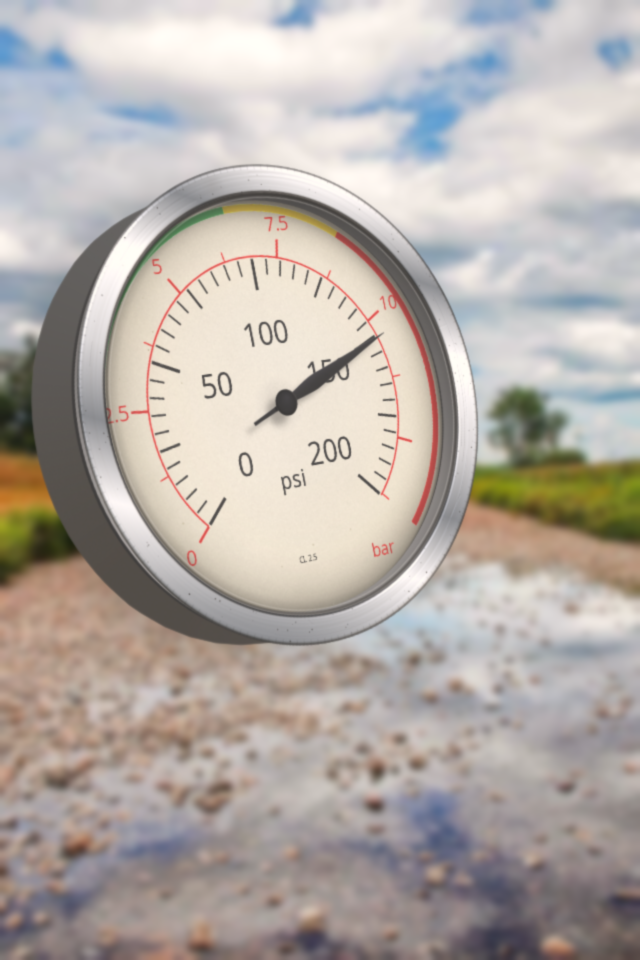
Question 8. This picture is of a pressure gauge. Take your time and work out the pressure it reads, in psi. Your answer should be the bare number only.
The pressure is 150
